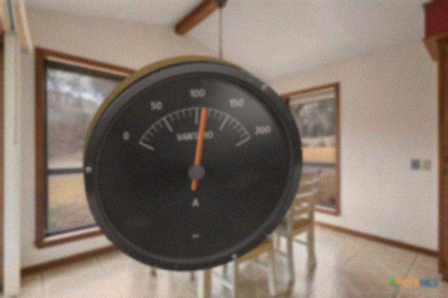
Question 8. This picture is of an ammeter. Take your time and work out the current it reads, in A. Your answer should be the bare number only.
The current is 110
